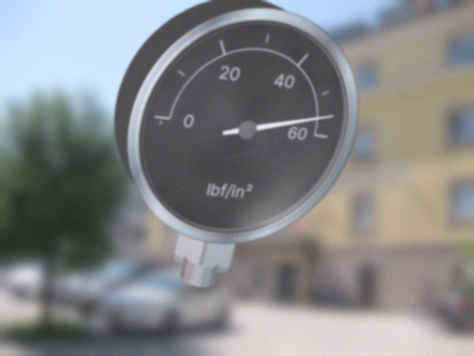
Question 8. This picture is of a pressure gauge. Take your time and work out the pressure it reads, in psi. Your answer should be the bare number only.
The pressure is 55
